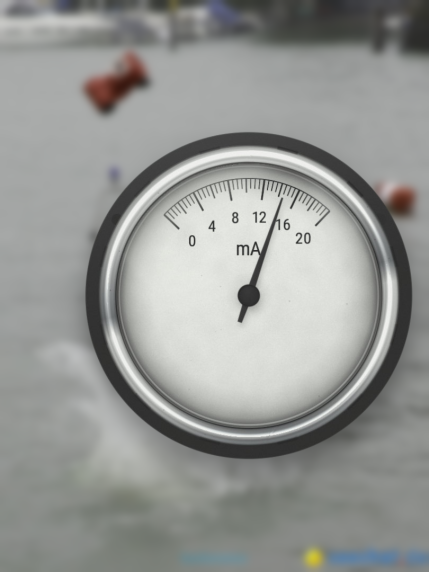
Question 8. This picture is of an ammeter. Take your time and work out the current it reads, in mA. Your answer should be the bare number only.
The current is 14.5
